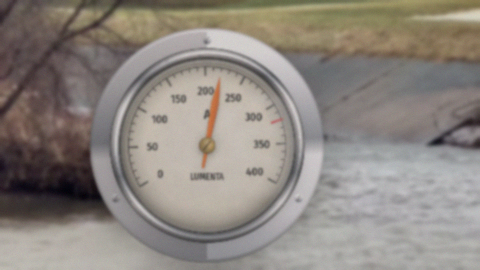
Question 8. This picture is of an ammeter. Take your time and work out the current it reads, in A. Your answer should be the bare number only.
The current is 220
